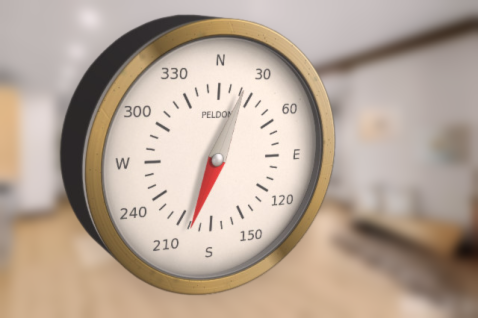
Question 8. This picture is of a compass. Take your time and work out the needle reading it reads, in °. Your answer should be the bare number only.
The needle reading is 200
